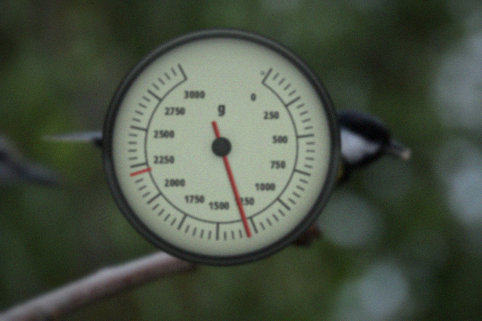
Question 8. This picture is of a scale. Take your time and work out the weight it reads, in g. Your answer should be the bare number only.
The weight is 1300
